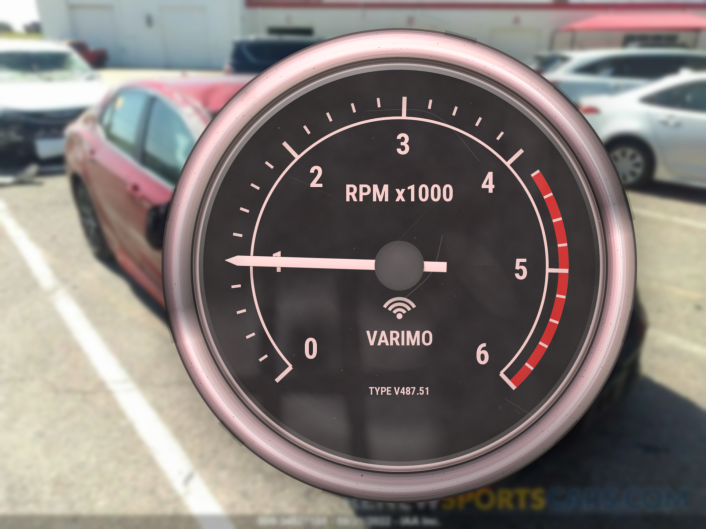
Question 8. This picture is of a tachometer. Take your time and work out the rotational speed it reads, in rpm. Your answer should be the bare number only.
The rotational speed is 1000
